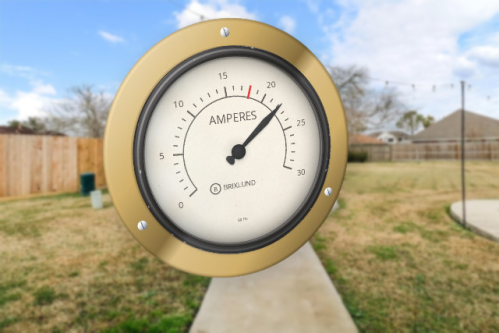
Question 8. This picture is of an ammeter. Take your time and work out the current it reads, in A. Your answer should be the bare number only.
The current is 22
